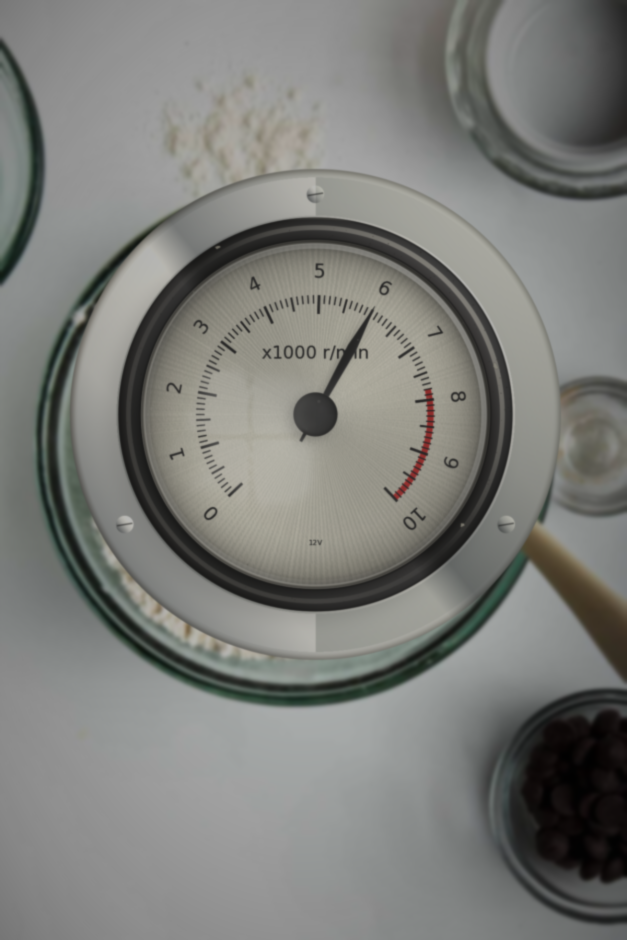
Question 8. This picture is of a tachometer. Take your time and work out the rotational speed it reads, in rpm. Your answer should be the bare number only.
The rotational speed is 6000
